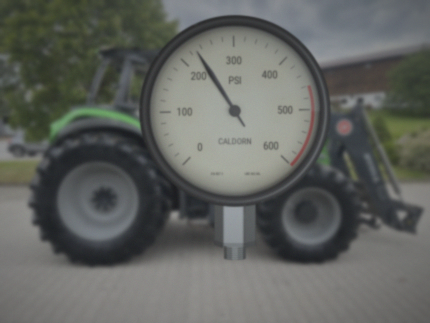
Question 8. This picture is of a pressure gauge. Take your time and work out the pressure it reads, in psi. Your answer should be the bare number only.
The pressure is 230
